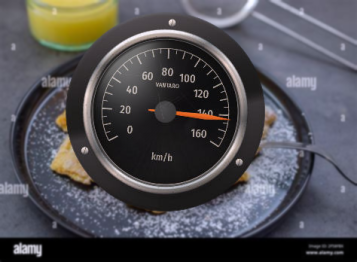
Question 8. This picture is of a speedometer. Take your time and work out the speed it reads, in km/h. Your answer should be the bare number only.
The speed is 142.5
